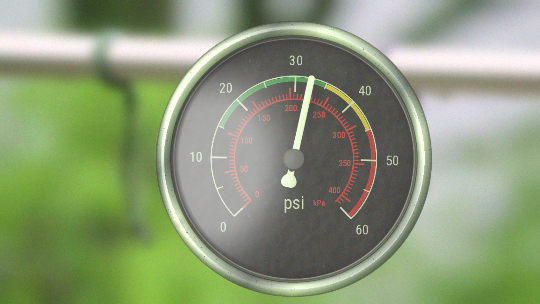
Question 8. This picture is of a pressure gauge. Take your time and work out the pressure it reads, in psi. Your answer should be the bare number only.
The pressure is 32.5
